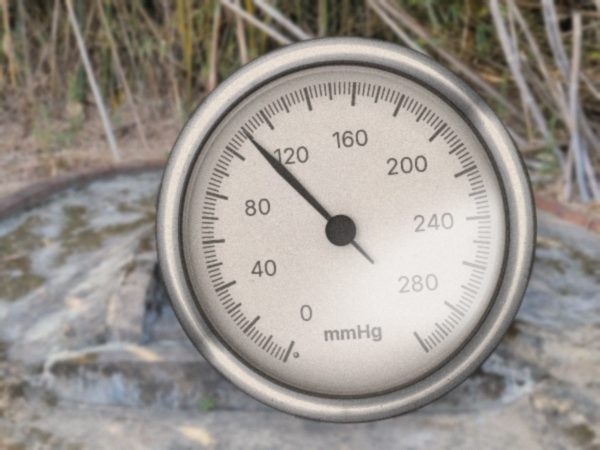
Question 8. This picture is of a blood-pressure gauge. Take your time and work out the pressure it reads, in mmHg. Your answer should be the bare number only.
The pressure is 110
